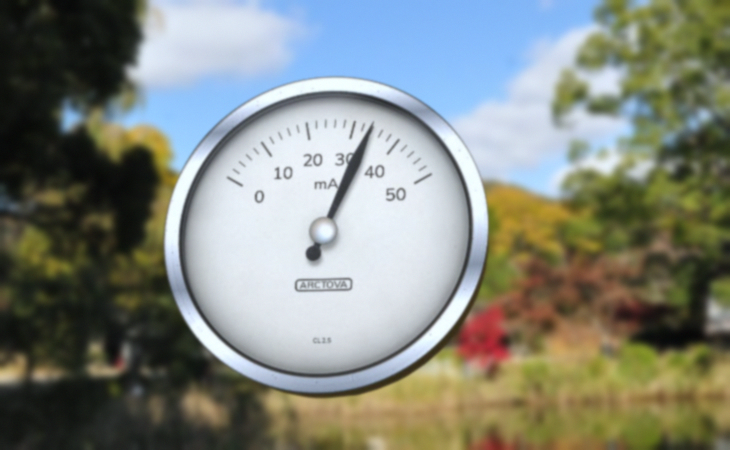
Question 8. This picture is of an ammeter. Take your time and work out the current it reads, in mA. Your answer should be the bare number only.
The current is 34
